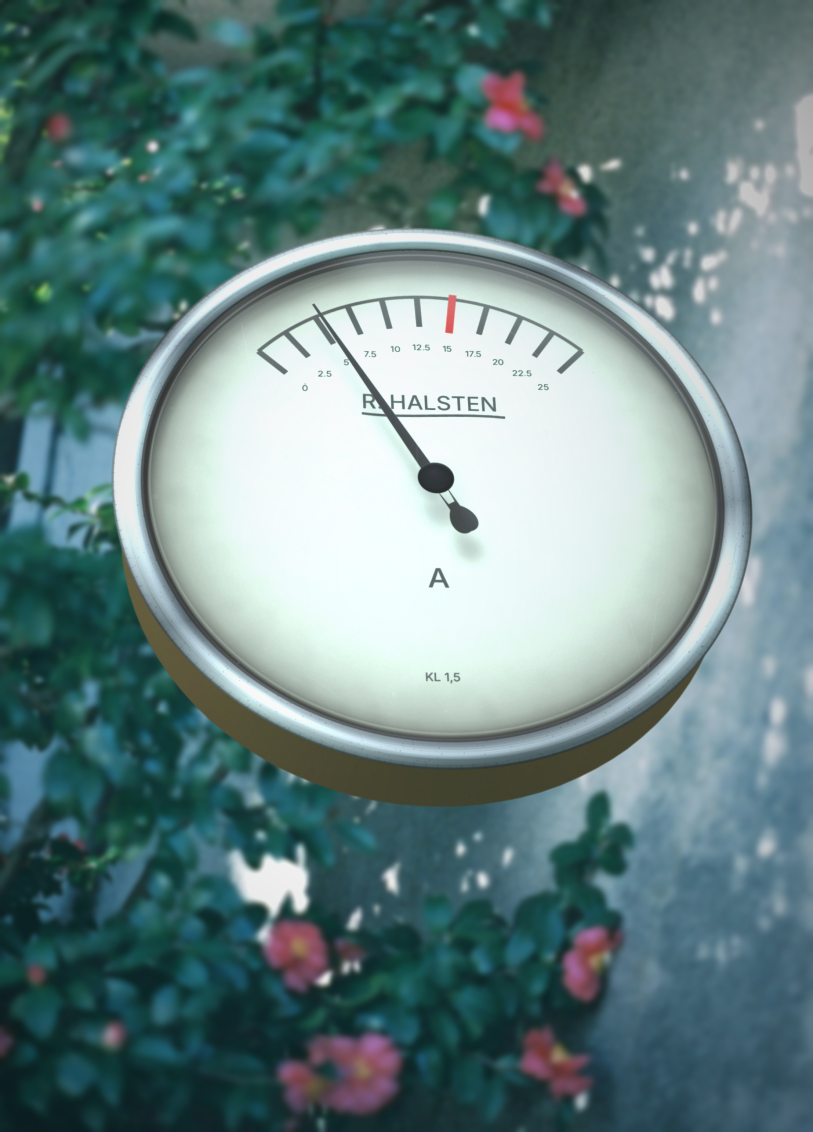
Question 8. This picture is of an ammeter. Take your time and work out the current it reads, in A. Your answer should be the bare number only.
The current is 5
